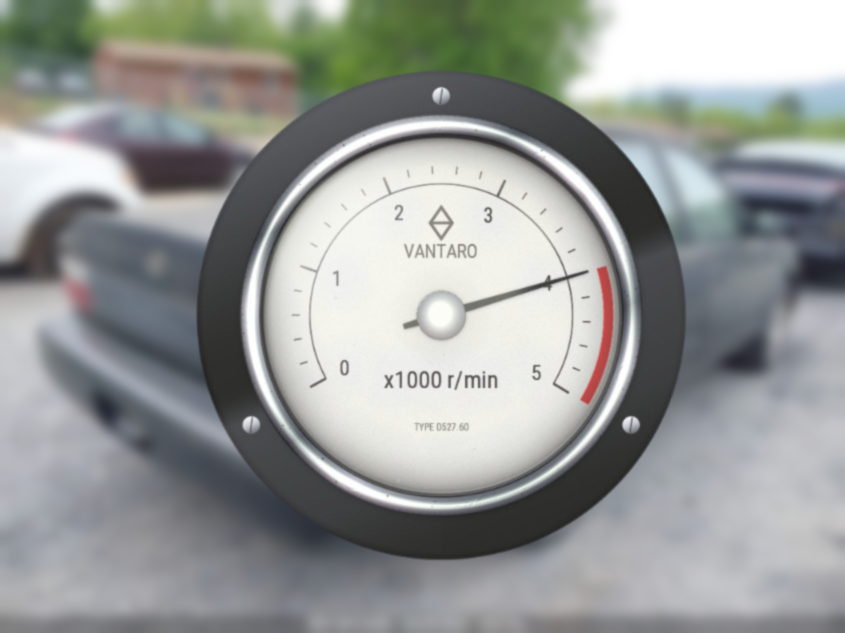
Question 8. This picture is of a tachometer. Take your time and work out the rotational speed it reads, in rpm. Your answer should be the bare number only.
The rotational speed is 4000
